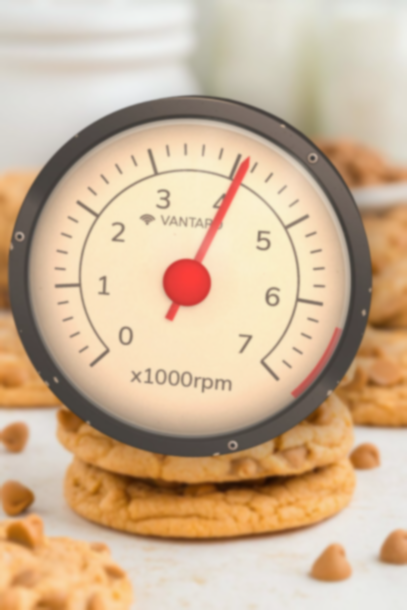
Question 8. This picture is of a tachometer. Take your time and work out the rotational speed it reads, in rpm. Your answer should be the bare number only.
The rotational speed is 4100
